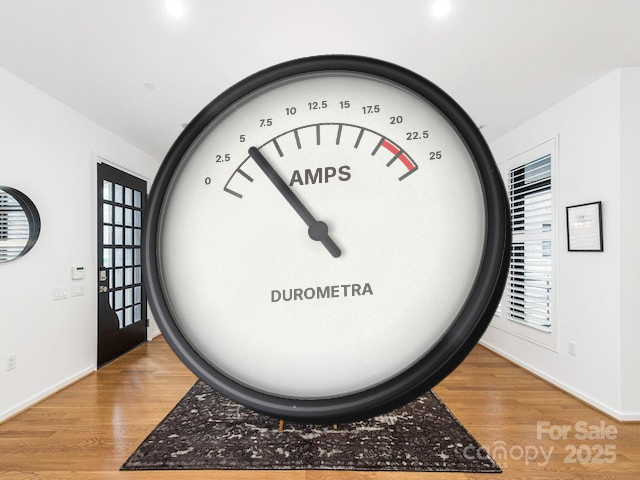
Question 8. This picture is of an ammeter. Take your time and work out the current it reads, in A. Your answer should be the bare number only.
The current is 5
